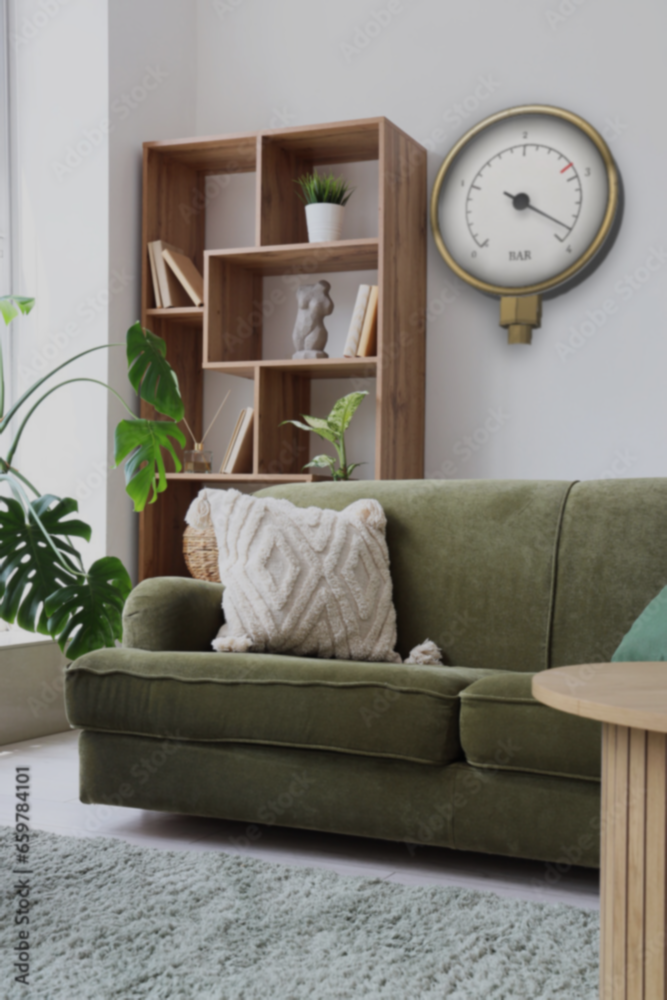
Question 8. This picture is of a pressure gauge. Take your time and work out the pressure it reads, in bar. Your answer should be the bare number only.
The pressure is 3.8
